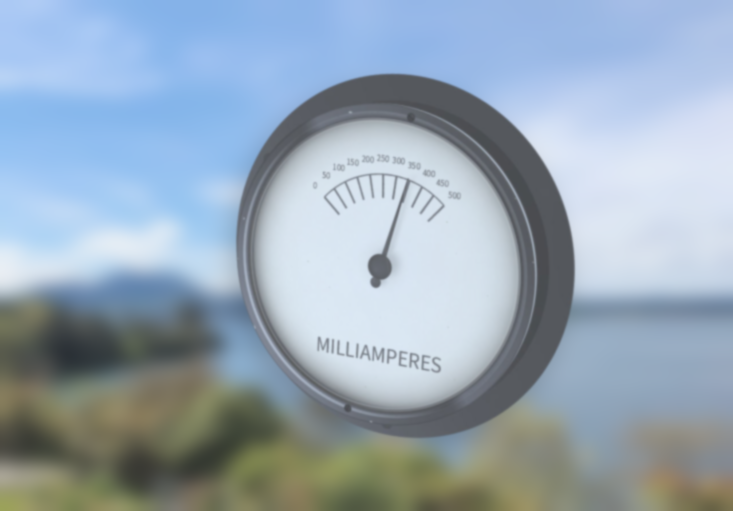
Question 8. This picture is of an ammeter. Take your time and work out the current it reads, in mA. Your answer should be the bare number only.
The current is 350
